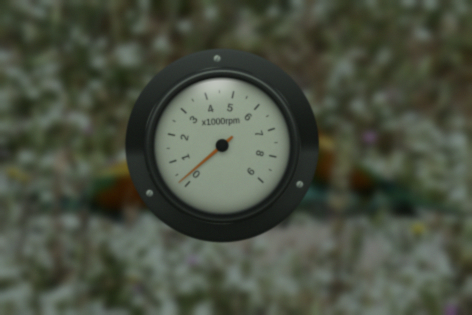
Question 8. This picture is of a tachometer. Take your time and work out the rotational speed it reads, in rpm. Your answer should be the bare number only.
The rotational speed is 250
